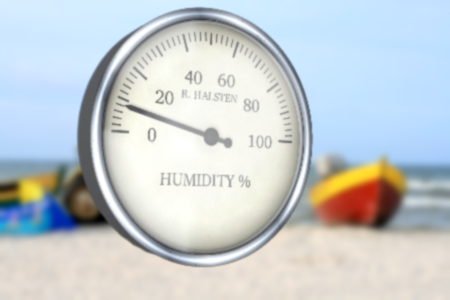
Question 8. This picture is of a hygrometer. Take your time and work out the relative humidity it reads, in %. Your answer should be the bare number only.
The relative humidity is 8
